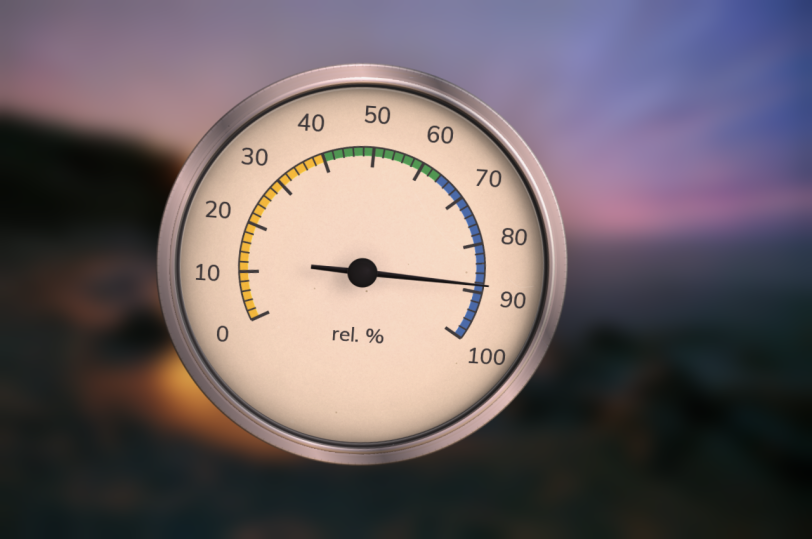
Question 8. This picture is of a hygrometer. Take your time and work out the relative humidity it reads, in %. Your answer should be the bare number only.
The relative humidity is 88
